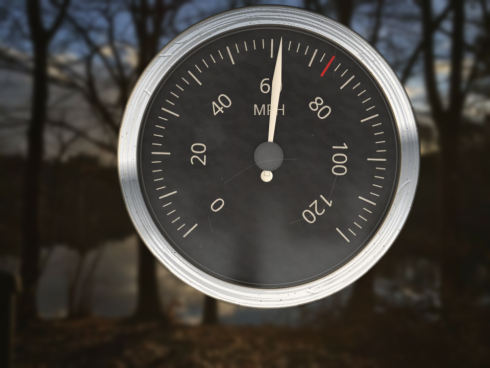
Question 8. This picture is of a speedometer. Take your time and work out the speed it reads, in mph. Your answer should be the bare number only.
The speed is 62
